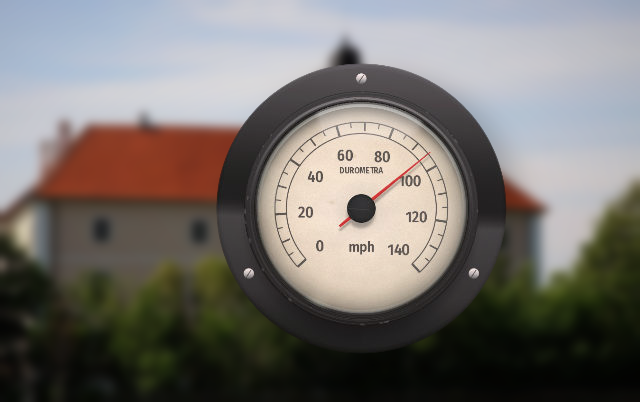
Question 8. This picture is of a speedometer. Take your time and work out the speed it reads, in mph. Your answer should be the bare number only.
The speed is 95
